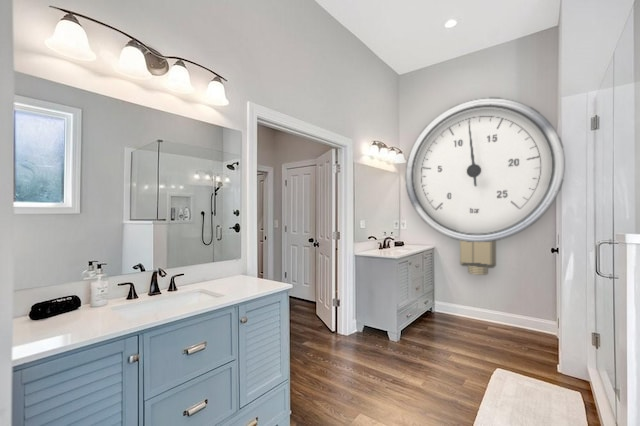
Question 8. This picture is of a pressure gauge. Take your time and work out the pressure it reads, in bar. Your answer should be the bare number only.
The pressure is 12
